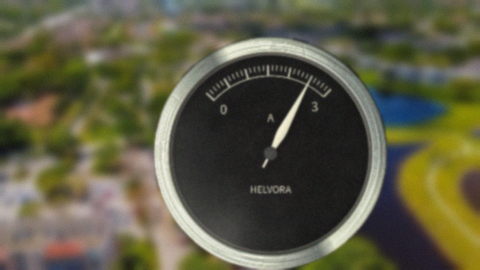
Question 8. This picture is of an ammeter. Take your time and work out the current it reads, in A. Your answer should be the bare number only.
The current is 2.5
